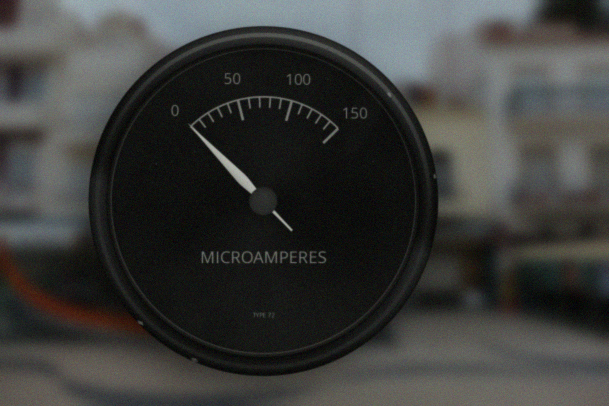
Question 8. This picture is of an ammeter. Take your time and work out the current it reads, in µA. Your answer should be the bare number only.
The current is 0
